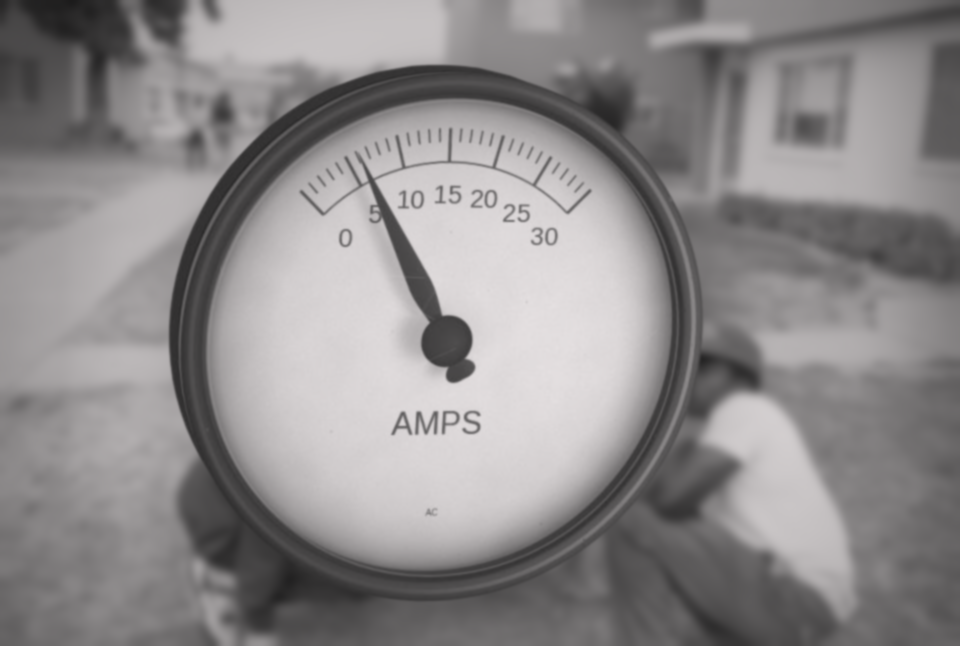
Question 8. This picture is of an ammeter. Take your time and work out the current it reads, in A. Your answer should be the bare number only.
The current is 6
